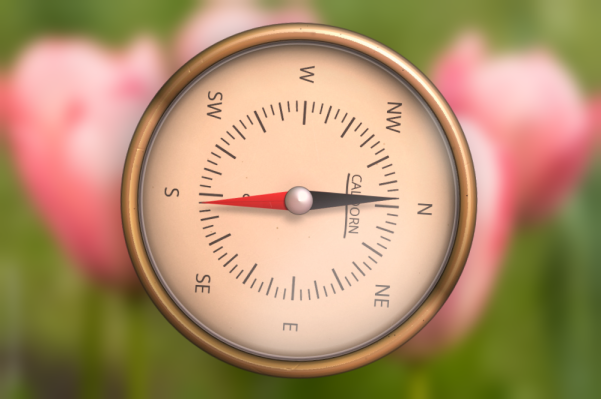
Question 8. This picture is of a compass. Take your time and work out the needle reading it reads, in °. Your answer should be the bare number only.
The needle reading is 175
